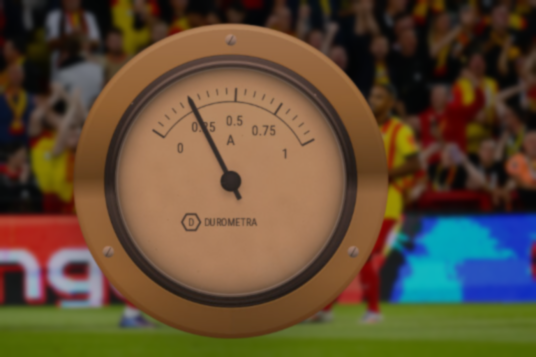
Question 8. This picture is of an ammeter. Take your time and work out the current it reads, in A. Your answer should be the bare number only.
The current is 0.25
